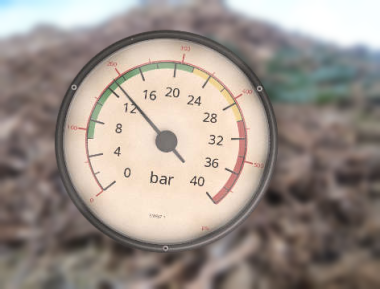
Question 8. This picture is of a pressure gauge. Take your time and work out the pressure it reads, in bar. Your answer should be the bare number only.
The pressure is 13
